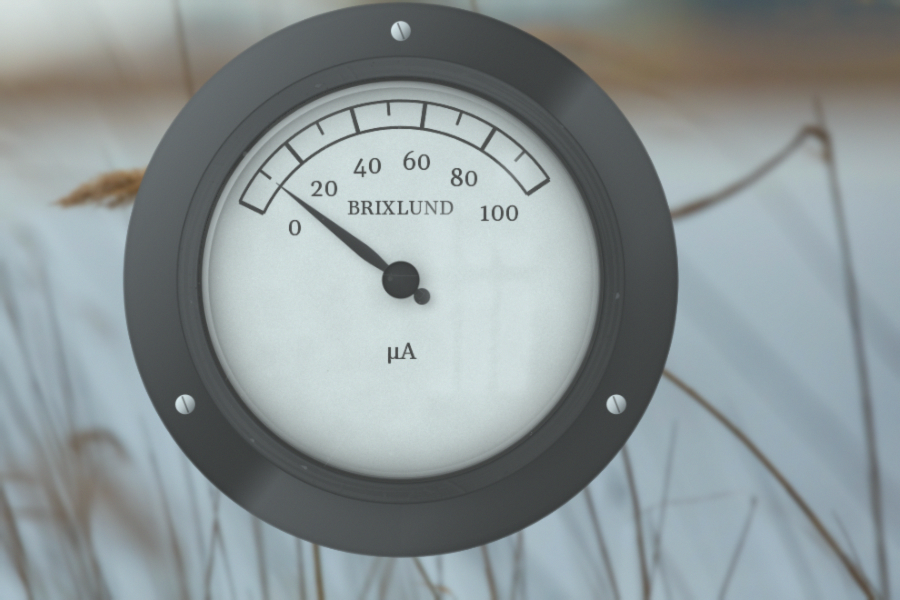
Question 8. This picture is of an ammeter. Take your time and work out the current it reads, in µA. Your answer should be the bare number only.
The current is 10
